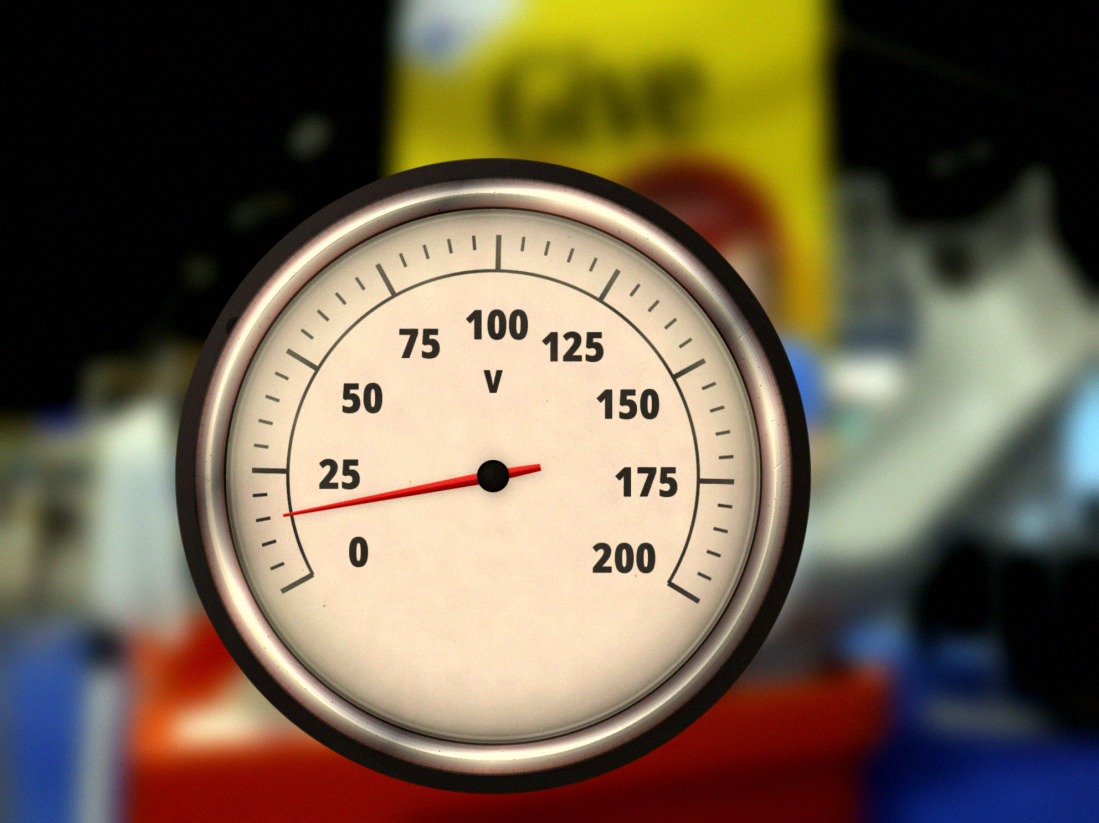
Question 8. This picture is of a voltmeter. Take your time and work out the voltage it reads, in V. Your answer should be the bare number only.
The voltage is 15
